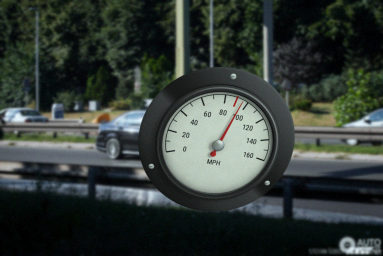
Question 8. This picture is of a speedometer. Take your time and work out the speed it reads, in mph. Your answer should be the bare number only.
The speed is 95
